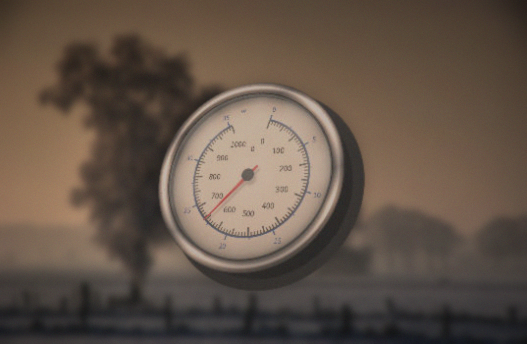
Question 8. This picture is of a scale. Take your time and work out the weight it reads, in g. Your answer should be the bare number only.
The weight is 650
